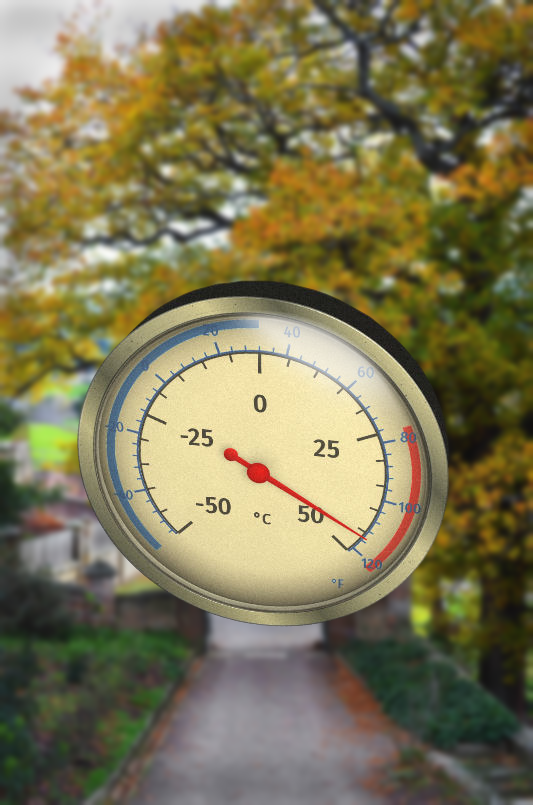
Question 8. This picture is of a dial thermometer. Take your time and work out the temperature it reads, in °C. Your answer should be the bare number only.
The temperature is 45
